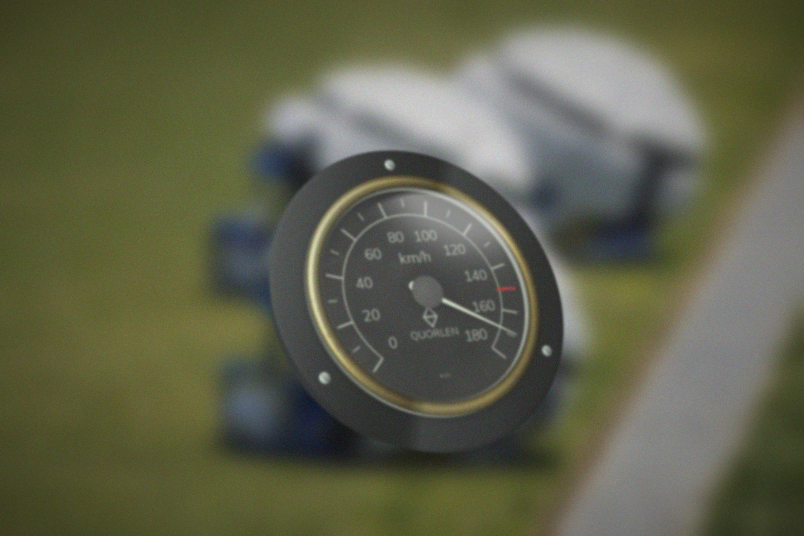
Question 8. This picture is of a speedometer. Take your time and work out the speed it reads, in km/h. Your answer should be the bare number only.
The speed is 170
